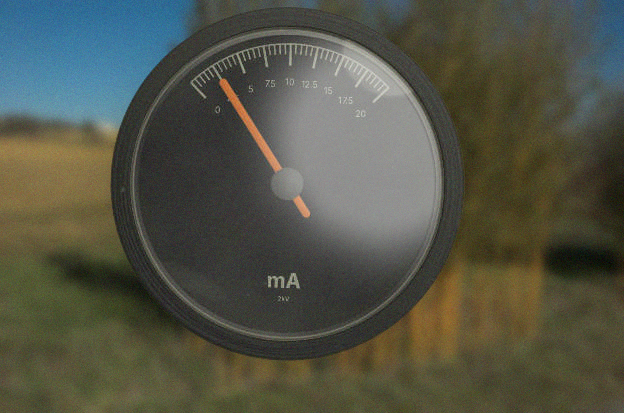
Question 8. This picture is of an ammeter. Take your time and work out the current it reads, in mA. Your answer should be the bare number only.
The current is 2.5
